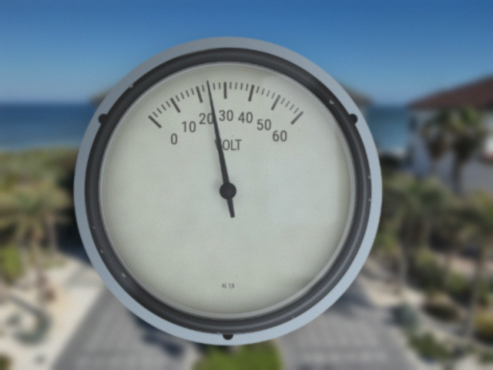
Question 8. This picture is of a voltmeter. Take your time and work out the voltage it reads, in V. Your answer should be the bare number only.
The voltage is 24
